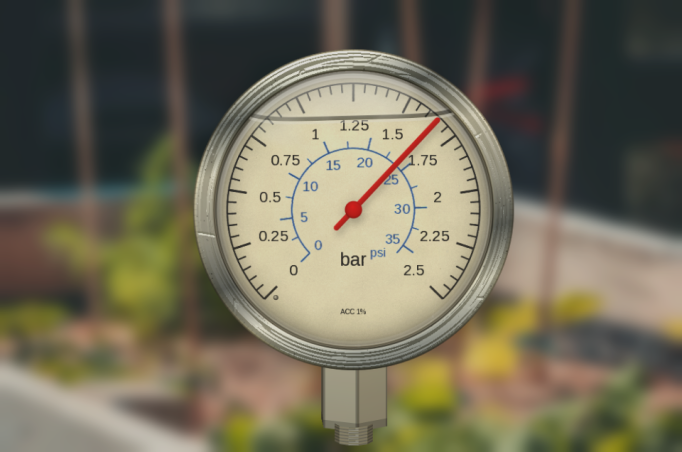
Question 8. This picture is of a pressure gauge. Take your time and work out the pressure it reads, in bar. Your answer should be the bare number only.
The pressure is 1.65
